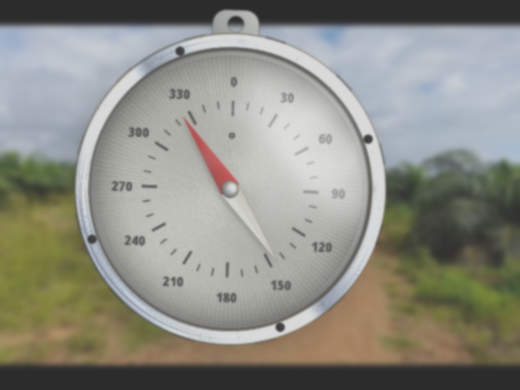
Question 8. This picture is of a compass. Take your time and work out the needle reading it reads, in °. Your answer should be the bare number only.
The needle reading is 325
